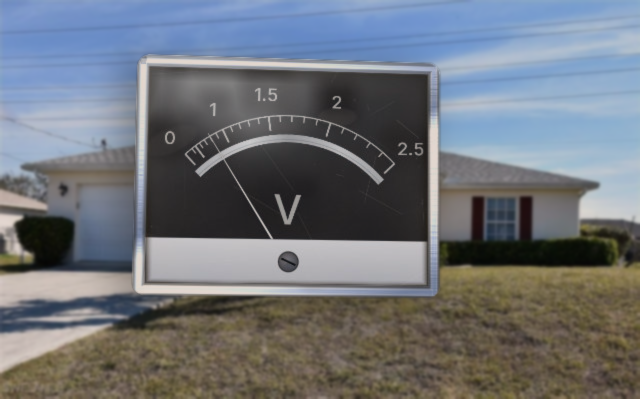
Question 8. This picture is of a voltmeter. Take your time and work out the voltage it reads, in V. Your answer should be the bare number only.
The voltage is 0.8
